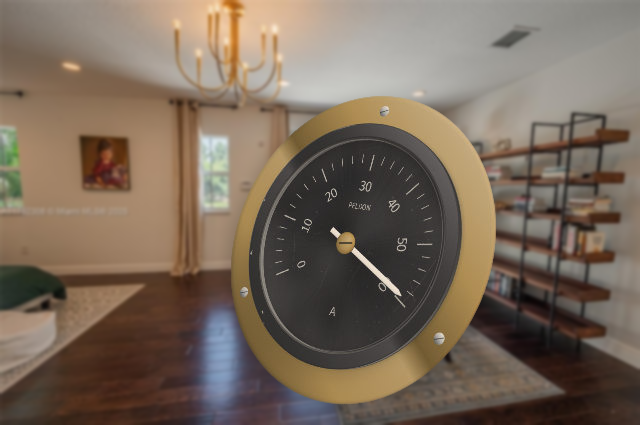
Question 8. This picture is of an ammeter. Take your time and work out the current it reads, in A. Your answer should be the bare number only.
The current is 59
